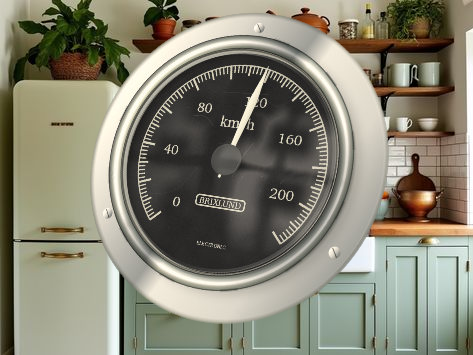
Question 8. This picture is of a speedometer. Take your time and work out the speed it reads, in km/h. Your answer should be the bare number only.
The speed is 120
